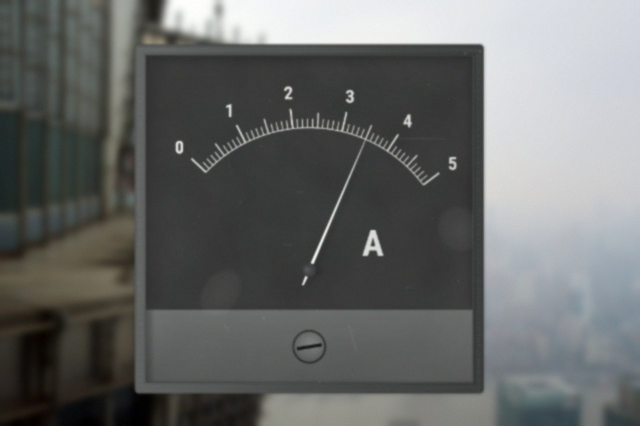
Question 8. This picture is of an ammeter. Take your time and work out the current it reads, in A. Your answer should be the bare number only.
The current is 3.5
